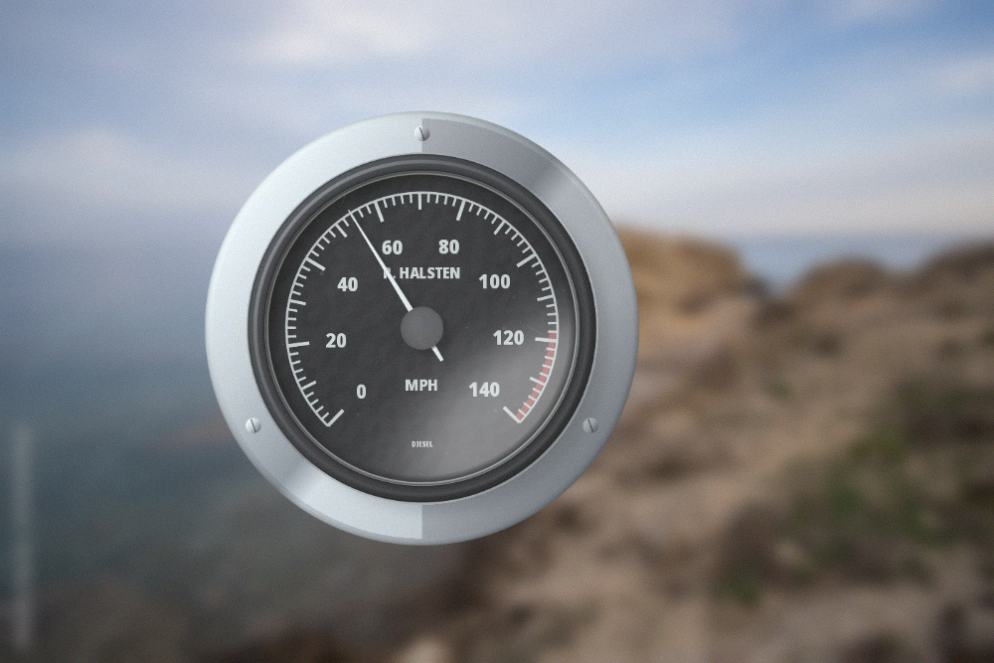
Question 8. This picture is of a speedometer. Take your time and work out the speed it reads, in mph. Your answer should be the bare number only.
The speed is 54
